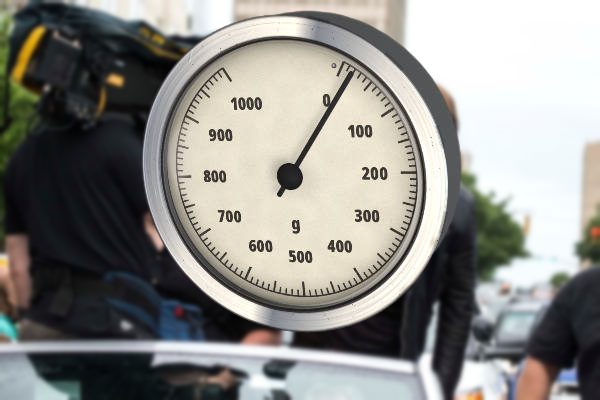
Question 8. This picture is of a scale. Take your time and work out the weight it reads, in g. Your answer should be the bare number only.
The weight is 20
